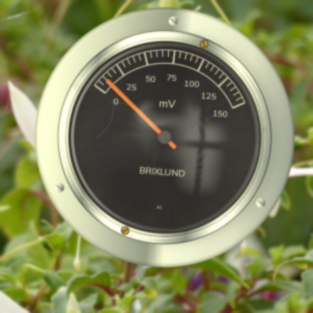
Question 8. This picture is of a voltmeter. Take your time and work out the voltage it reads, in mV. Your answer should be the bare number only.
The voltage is 10
